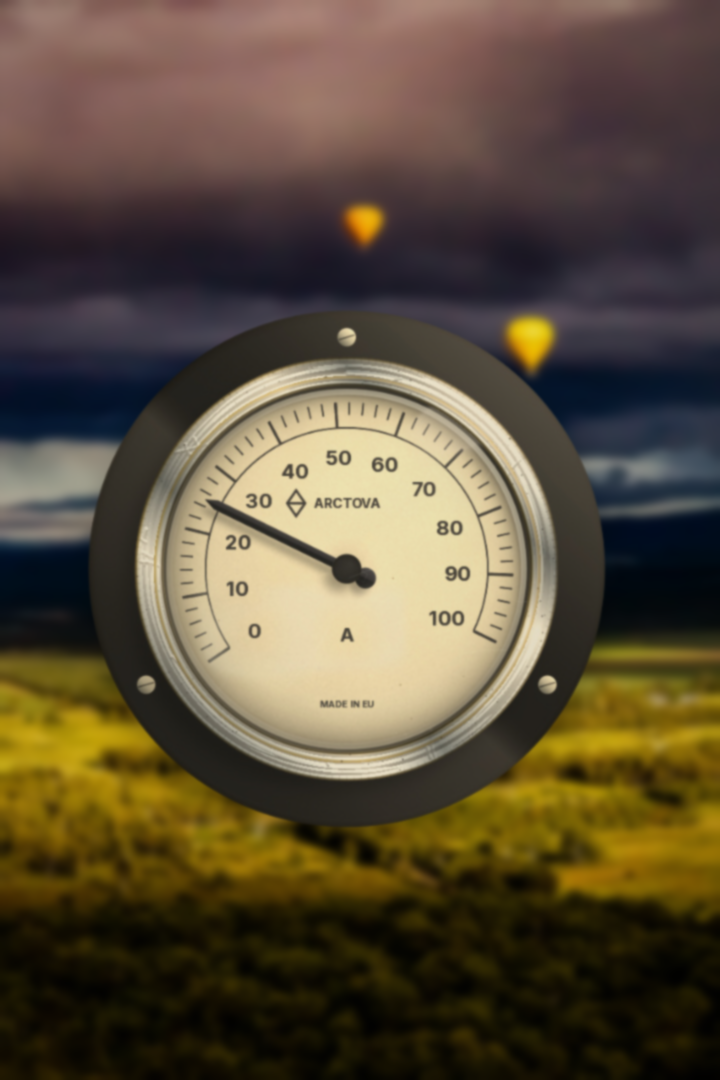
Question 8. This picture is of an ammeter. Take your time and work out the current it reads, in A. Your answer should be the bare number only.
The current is 25
